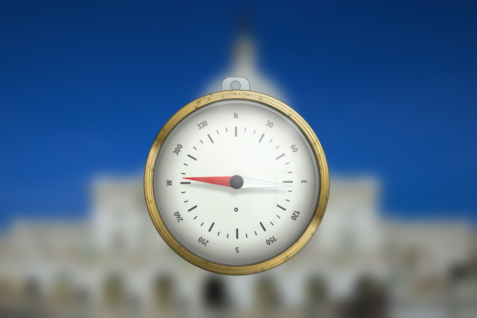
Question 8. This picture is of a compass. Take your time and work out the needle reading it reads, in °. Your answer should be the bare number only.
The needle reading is 275
